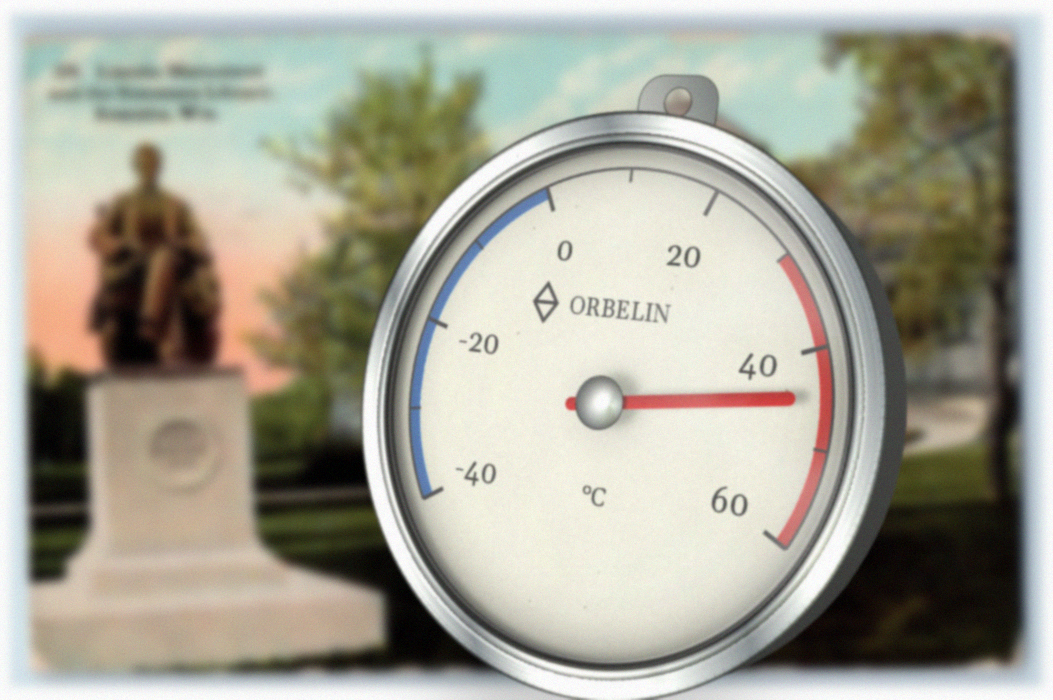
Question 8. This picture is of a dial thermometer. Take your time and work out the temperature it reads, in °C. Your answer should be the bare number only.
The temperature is 45
